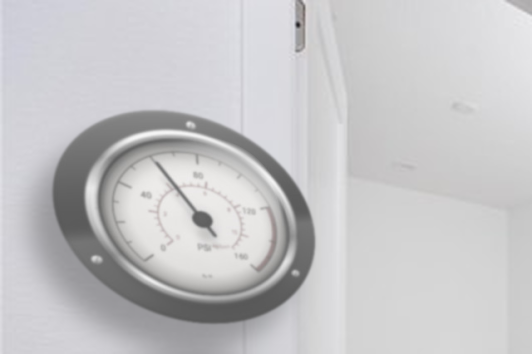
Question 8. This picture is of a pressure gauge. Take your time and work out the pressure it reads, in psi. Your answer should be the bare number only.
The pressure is 60
